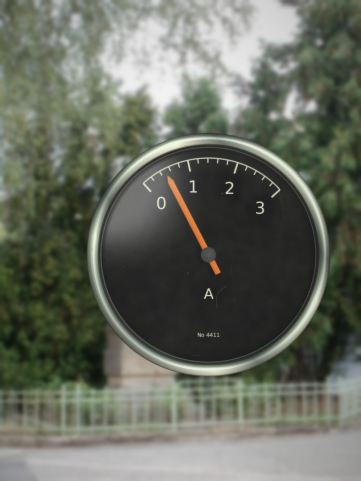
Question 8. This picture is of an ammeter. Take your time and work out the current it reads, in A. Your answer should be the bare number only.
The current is 0.5
